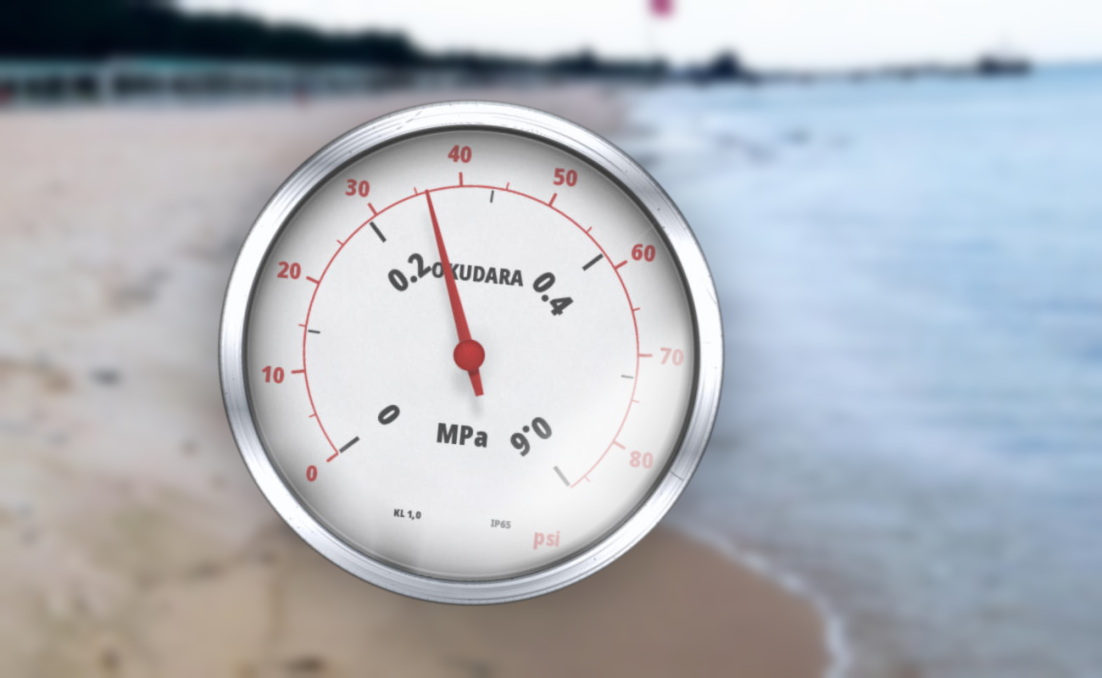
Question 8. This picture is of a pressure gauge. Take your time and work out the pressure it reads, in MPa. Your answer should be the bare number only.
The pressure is 0.25
